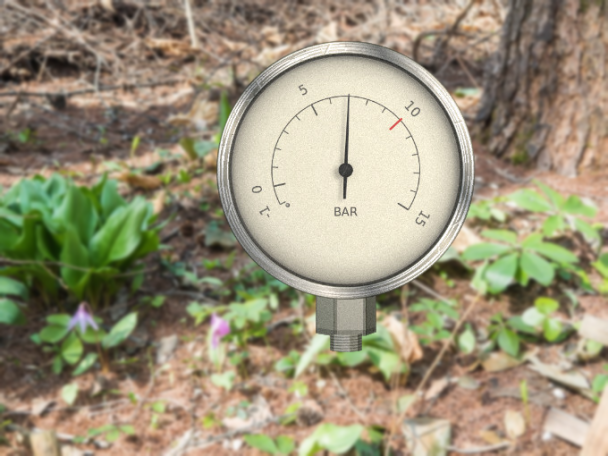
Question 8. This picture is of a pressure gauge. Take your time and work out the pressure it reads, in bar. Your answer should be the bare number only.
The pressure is 7
